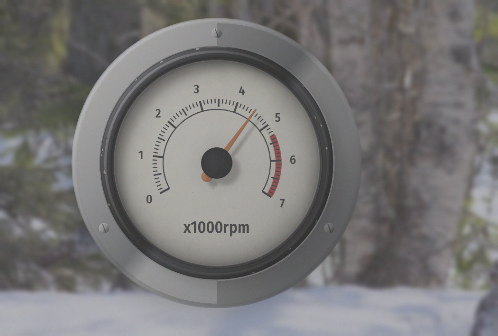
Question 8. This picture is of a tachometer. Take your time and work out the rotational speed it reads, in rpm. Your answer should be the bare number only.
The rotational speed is 4500
